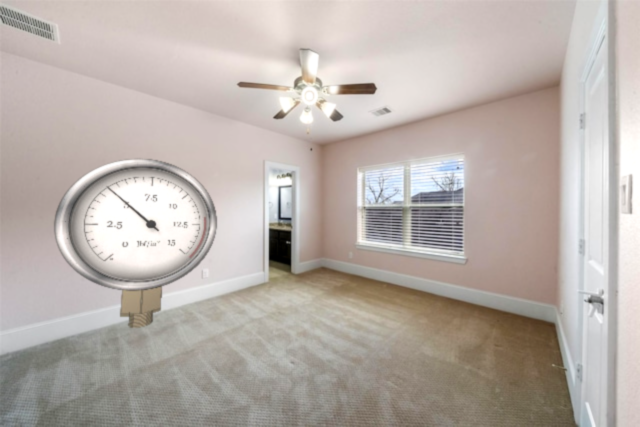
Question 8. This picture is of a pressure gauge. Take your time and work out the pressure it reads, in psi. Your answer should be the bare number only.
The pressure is 5
